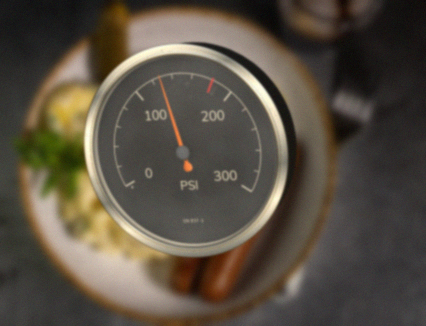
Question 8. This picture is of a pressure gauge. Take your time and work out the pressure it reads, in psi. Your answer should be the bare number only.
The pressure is 130
